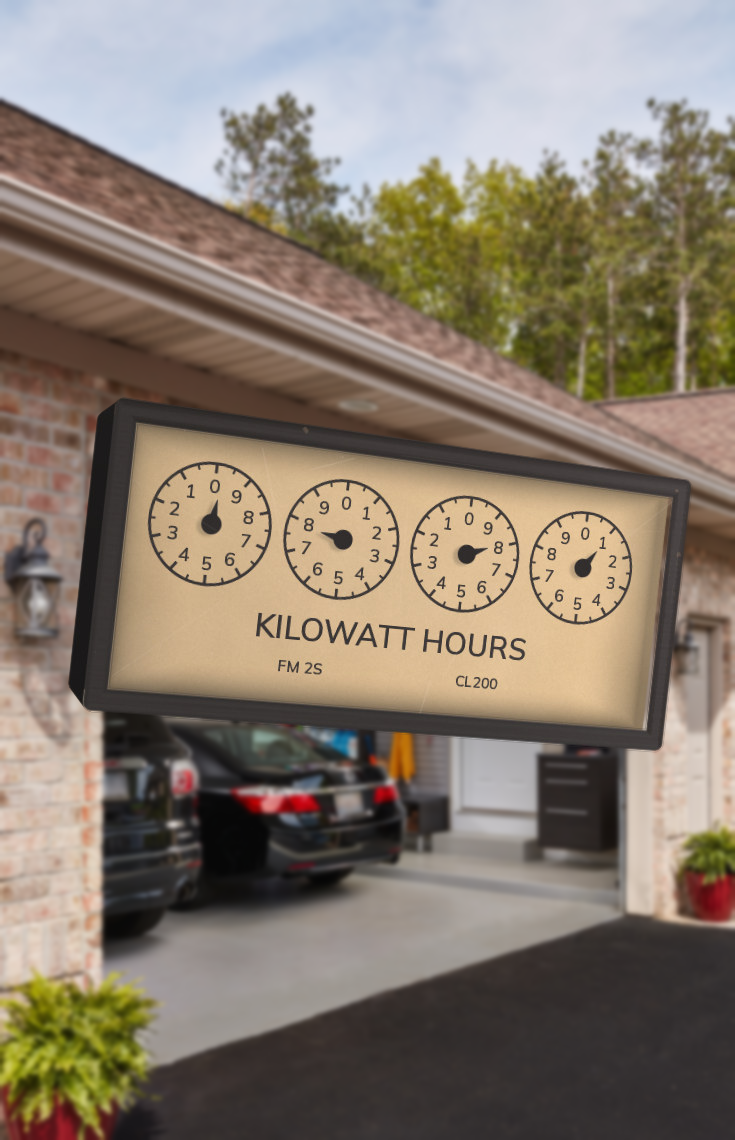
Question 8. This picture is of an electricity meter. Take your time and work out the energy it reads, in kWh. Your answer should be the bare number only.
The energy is 9781
